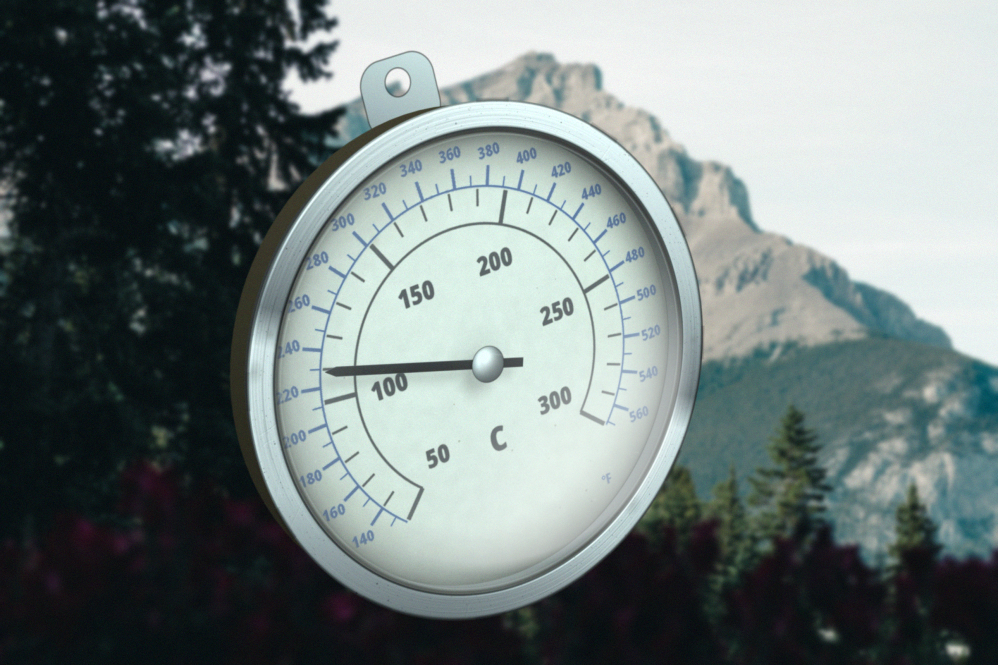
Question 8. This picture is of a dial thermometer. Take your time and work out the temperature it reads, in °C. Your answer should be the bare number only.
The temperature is 110
